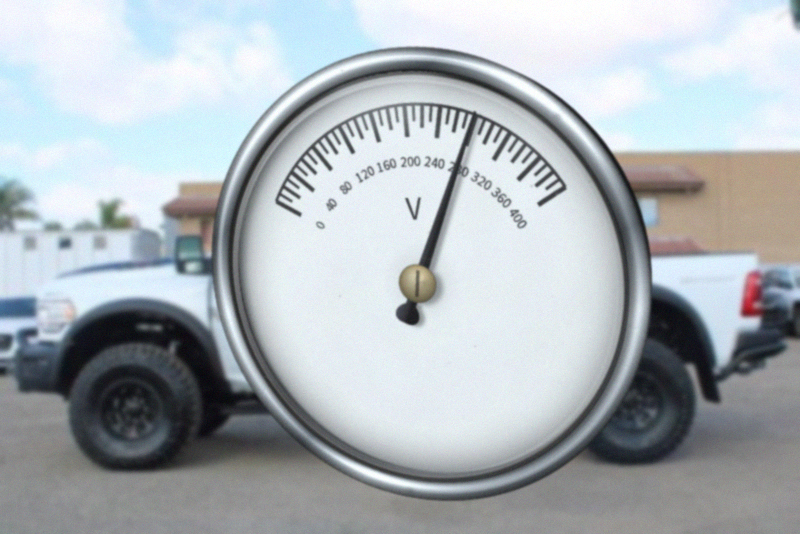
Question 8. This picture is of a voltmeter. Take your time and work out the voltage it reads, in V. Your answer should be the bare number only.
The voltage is 280
